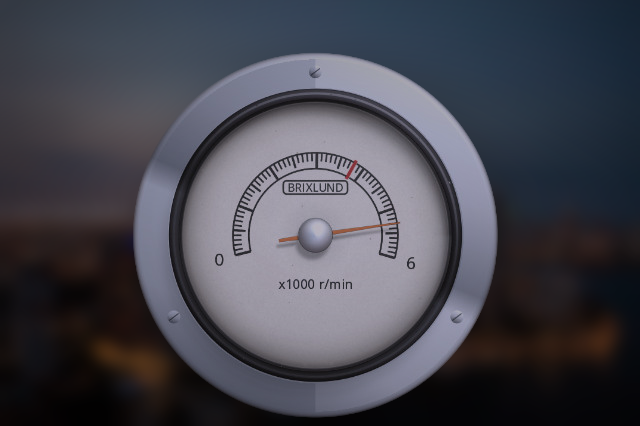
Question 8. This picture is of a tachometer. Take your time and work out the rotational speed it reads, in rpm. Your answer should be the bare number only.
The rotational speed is 5300
